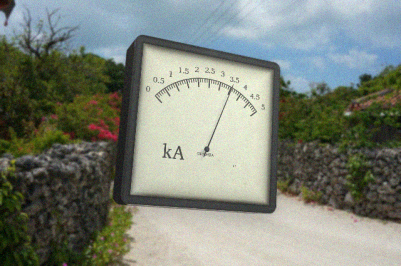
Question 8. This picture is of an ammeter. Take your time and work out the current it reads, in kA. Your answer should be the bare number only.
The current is 3.5
